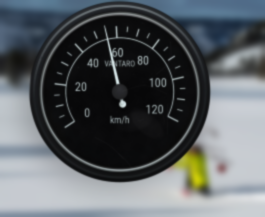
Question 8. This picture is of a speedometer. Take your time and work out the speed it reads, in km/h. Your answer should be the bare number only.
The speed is 55
